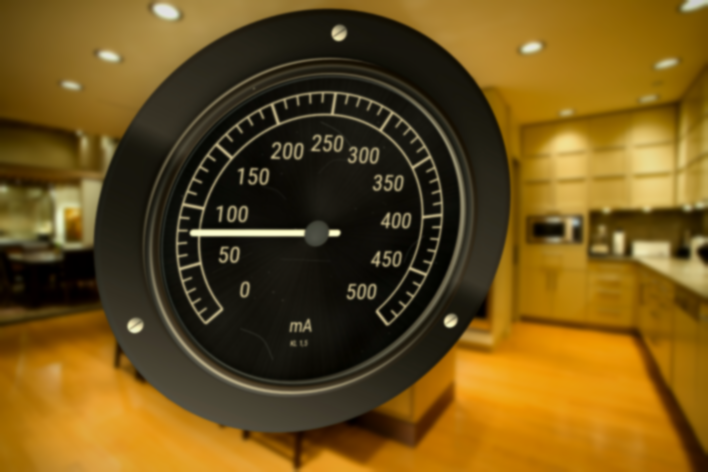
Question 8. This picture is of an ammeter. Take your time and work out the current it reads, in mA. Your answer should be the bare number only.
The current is 80
